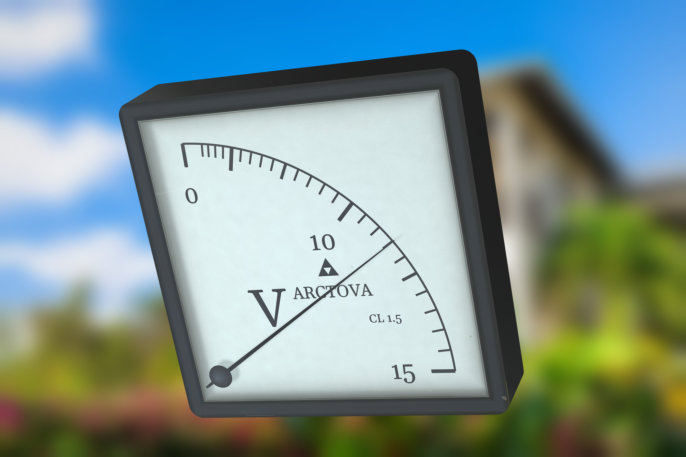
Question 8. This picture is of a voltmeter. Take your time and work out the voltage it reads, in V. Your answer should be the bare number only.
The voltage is 11.5
